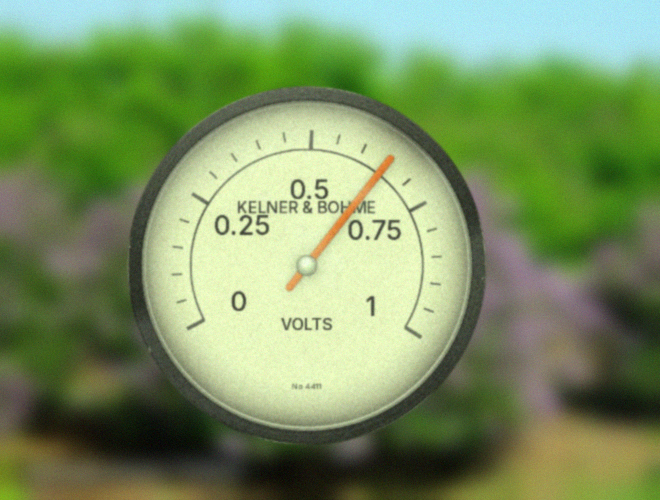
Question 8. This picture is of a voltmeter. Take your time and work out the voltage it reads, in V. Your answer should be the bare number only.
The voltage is 0.65
